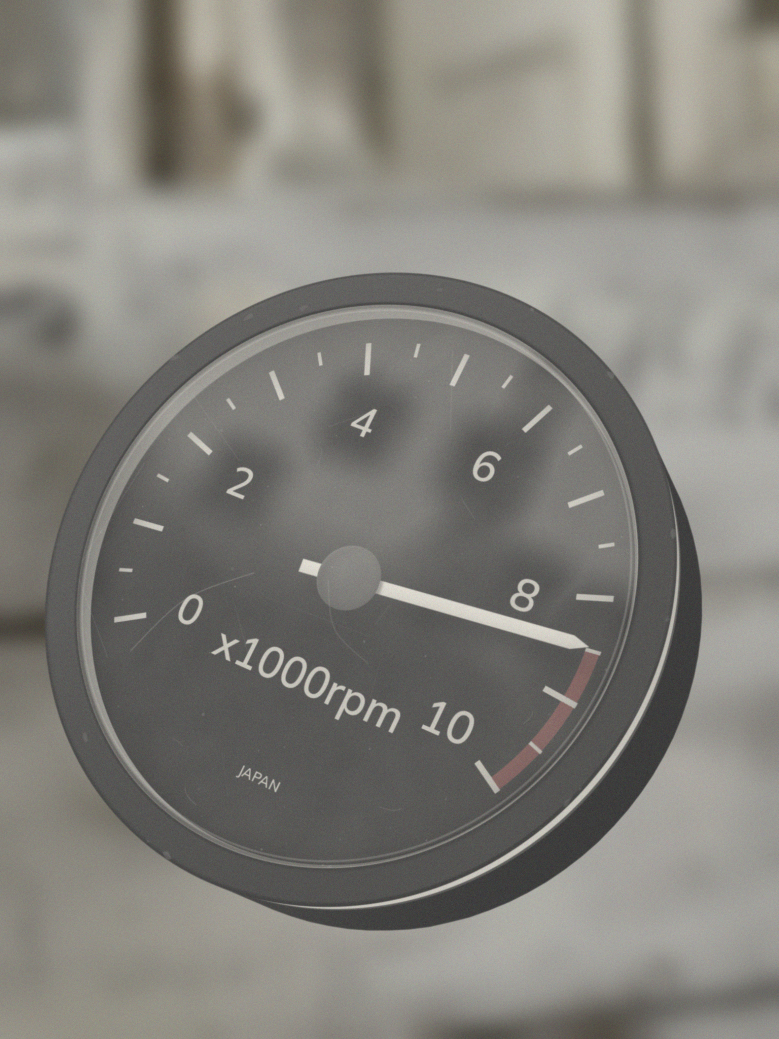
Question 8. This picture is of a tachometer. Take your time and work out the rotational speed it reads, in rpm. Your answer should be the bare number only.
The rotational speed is 8500
